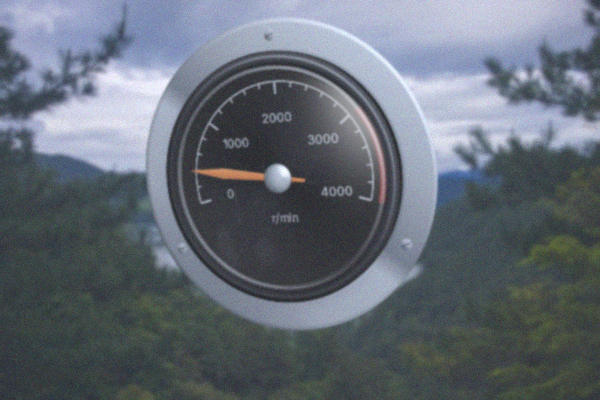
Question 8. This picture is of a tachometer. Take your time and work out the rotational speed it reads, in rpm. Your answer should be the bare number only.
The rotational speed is 400
